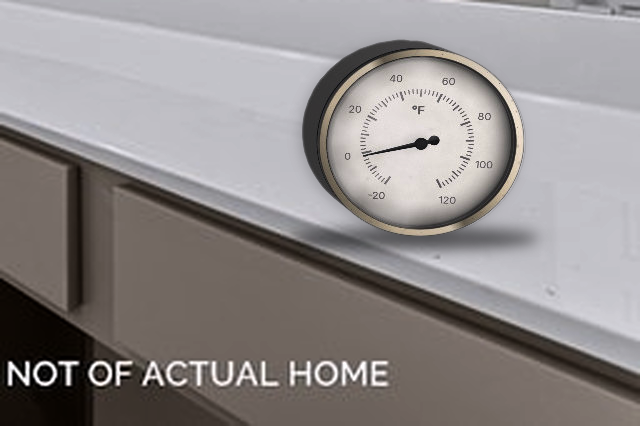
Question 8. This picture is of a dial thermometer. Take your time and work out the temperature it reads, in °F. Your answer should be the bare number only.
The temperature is 0
